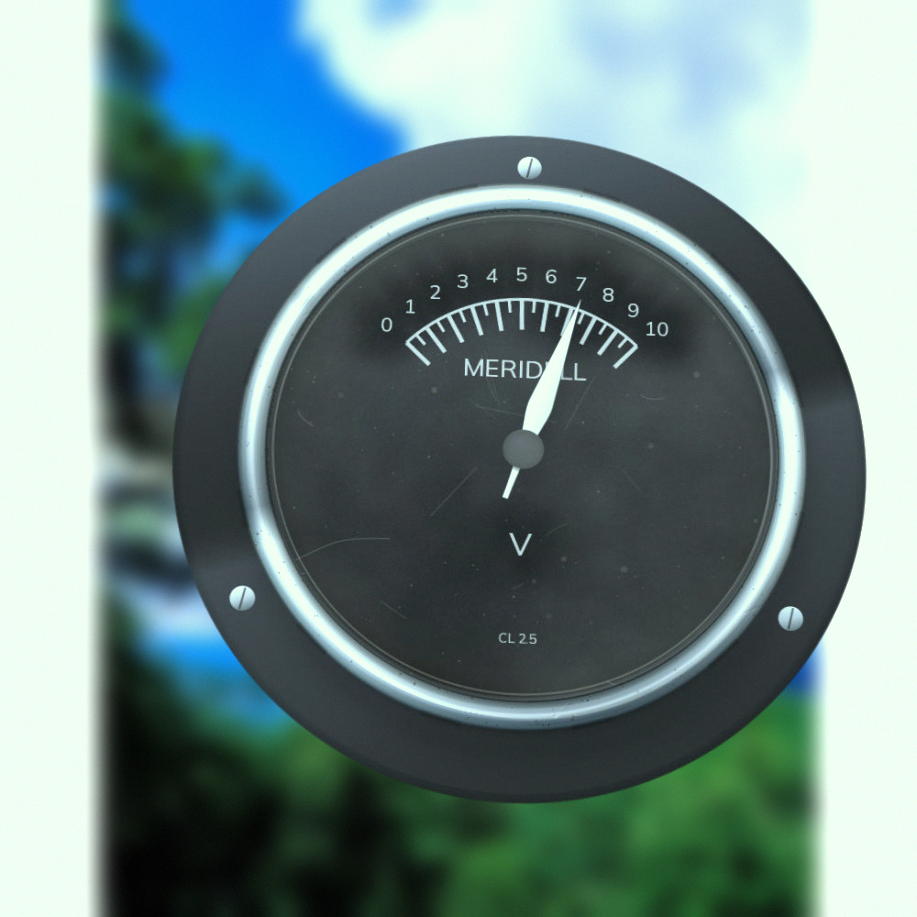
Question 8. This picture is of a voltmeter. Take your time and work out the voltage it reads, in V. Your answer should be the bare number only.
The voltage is 7.25
